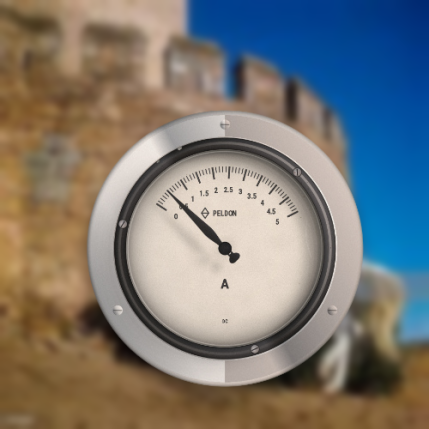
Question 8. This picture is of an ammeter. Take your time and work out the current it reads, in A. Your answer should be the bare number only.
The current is 0.5
